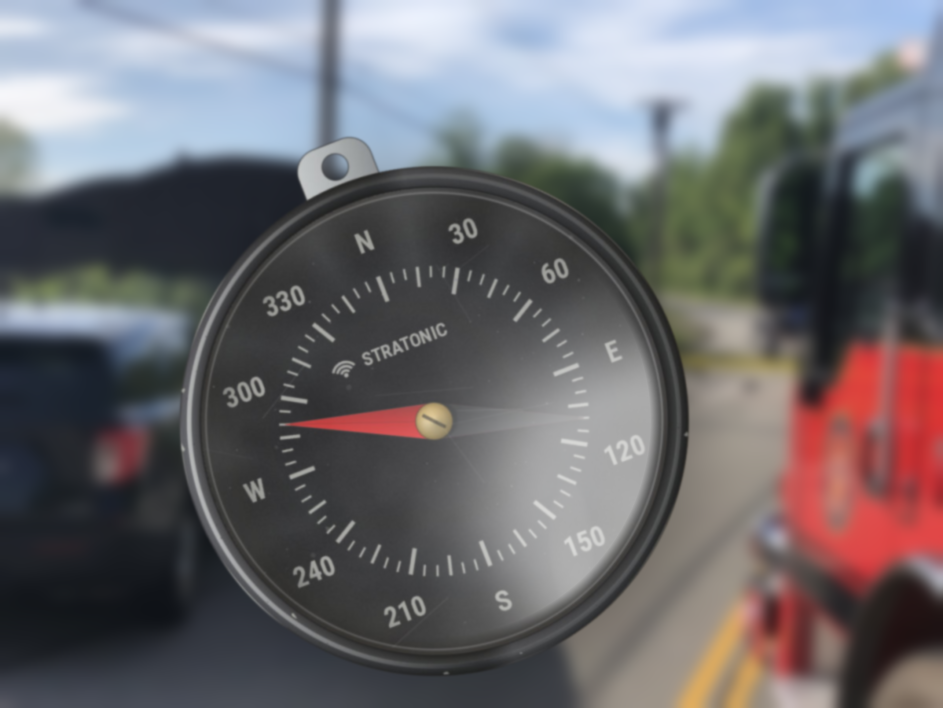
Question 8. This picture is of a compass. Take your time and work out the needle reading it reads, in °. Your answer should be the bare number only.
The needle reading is 290
